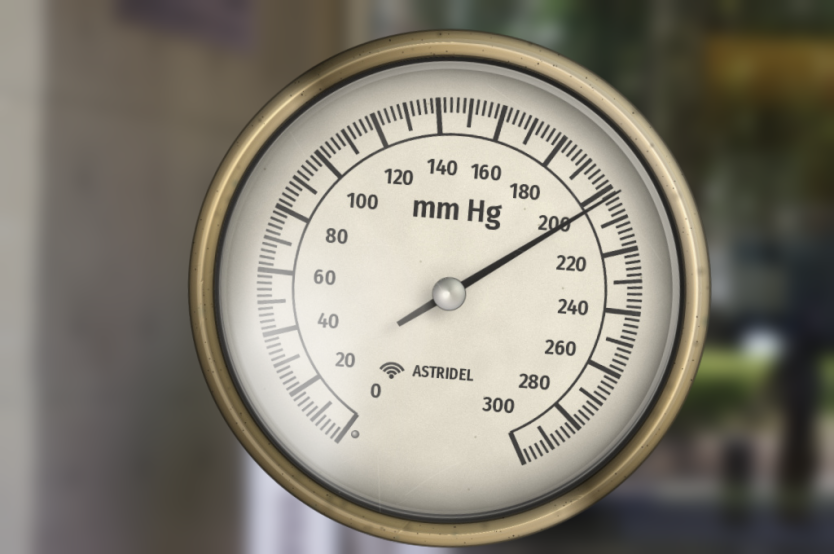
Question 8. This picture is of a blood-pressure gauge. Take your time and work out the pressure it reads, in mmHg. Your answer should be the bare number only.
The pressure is 202
